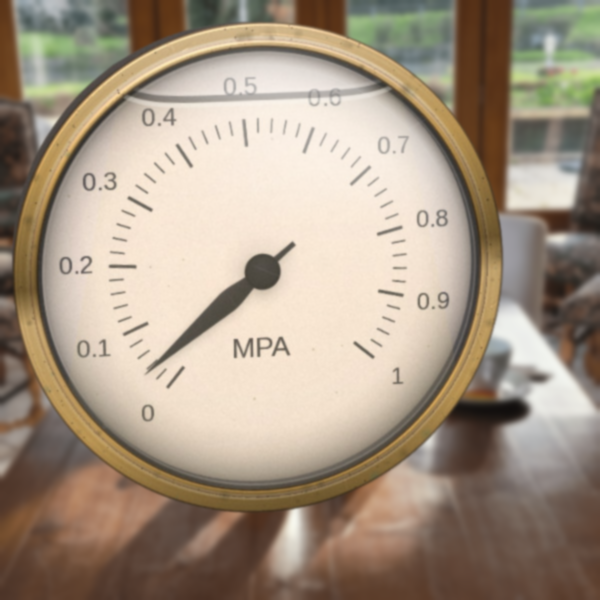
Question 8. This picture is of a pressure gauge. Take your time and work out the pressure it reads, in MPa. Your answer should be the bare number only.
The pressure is 0.04
